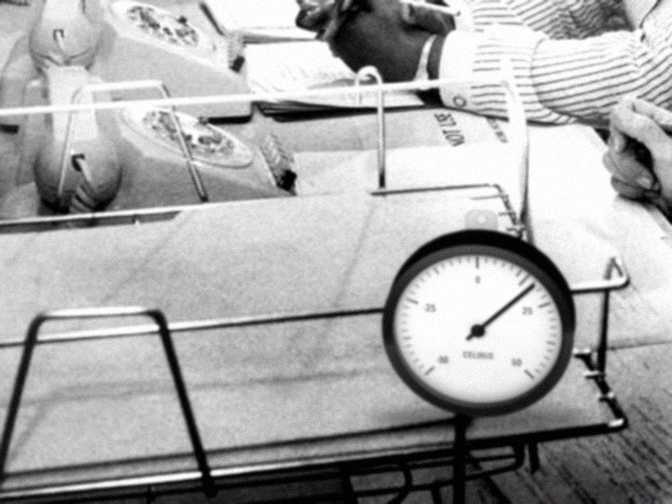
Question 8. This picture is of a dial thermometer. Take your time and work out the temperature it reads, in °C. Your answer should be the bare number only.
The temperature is 17.5
